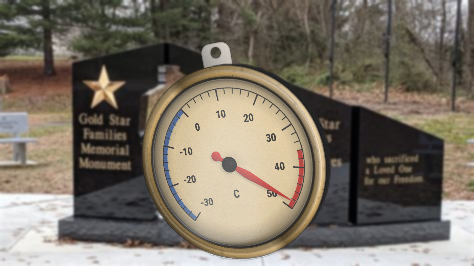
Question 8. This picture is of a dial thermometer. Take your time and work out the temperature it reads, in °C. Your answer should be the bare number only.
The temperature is 48
